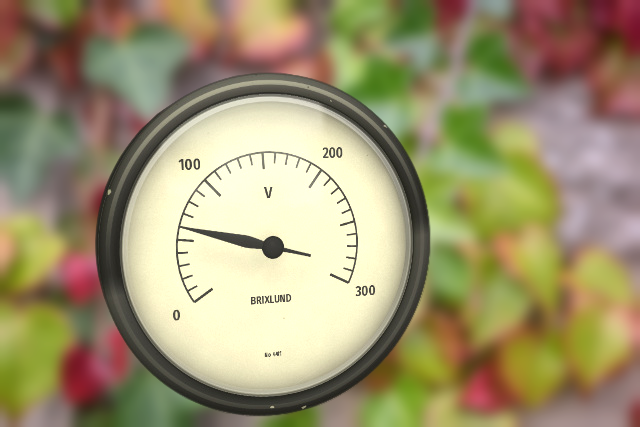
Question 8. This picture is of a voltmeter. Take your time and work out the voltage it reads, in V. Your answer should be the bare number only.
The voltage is 60
